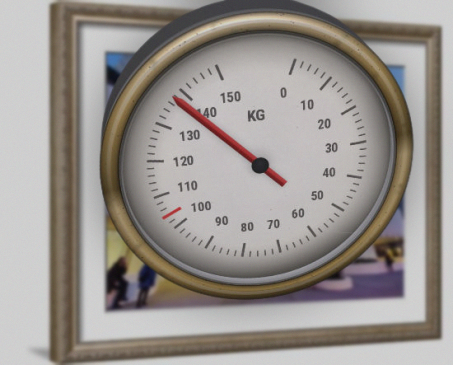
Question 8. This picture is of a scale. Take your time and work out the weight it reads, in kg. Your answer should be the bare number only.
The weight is 138
